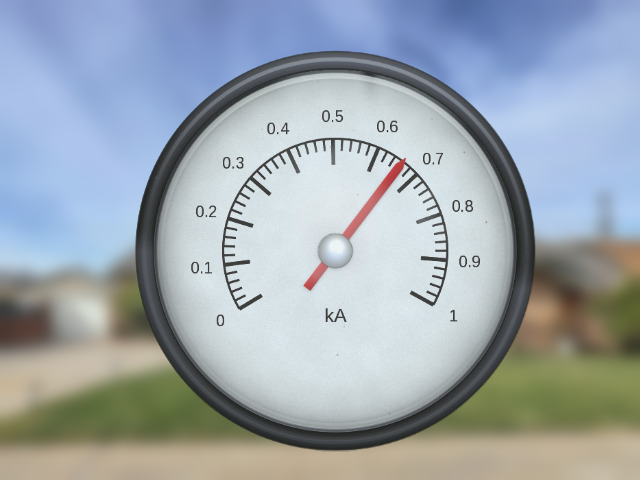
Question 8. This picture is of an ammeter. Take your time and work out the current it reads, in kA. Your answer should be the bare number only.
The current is 0.66
